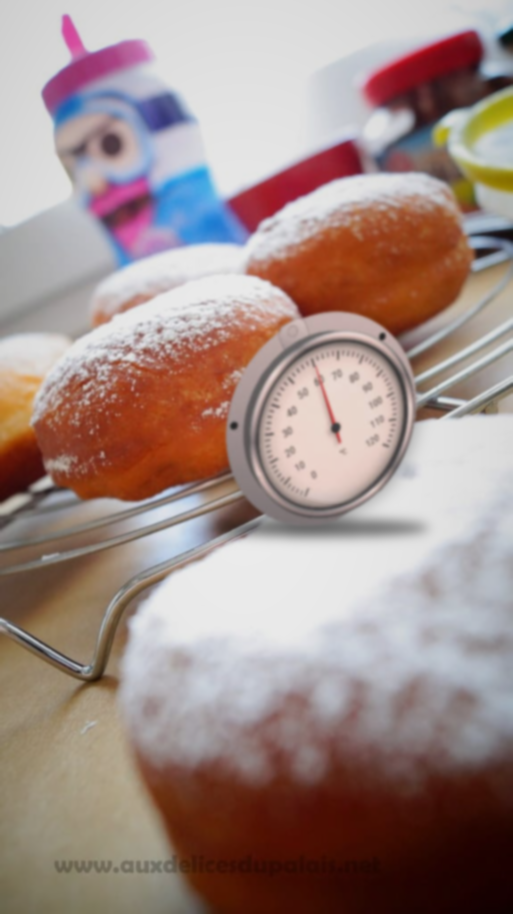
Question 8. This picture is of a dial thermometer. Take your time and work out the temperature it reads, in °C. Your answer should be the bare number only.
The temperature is 60
